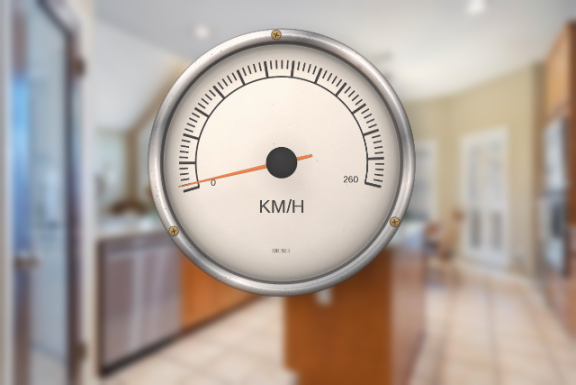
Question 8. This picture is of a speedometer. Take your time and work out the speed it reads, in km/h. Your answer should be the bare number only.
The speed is 4
